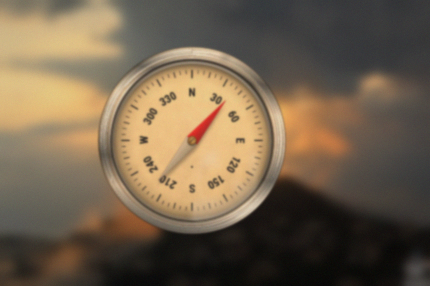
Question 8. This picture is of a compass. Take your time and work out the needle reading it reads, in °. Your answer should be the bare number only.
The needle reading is 40
